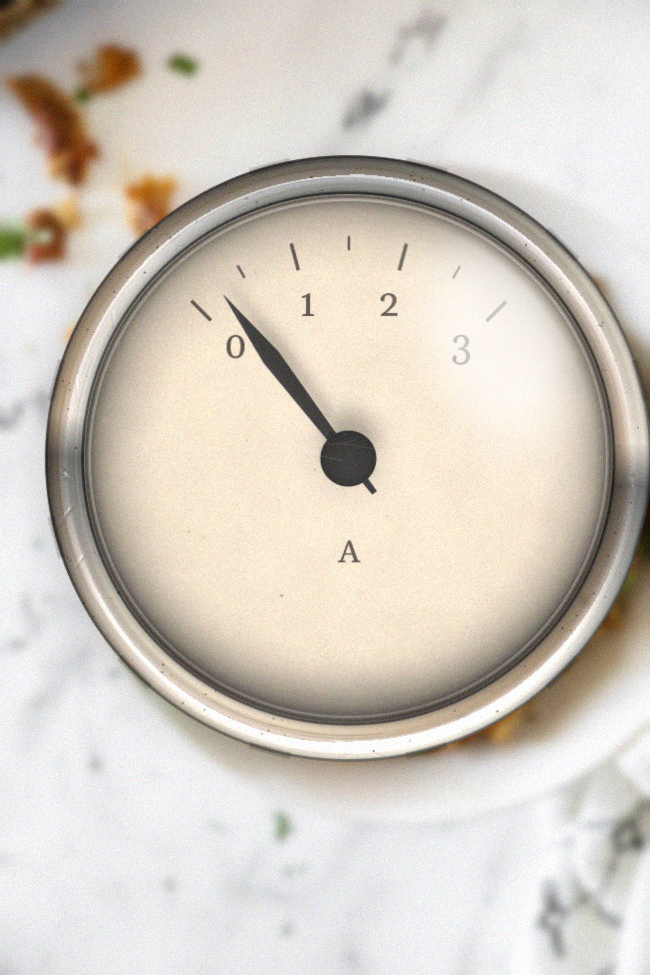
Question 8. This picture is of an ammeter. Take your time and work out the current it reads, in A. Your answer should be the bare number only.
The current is 0.25
